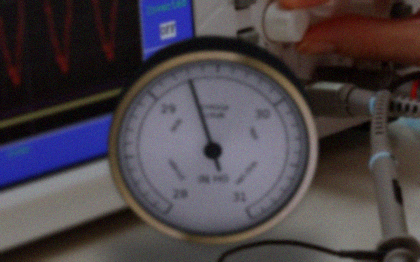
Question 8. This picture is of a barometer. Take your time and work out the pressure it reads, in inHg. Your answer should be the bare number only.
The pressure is 29.3
